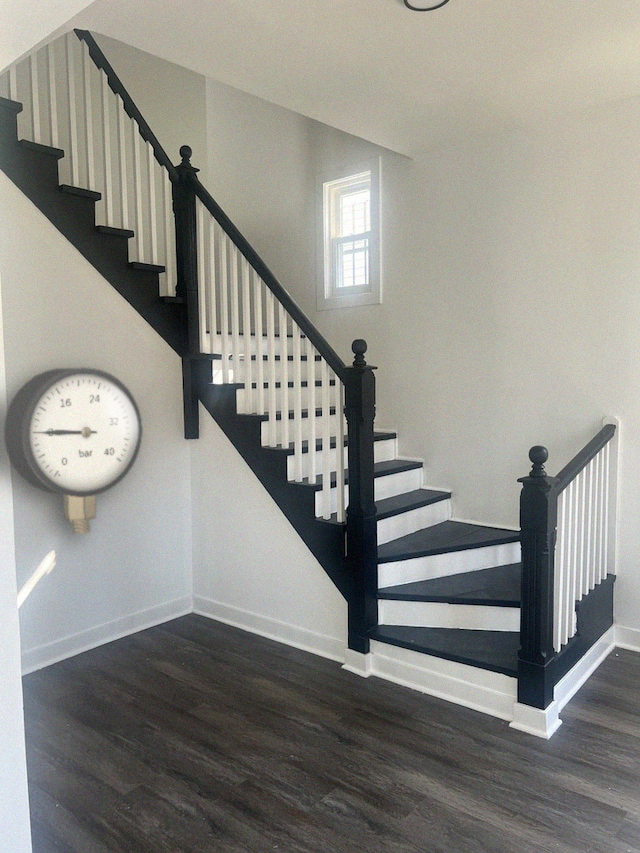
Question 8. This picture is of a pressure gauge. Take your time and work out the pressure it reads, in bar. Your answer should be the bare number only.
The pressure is 8
